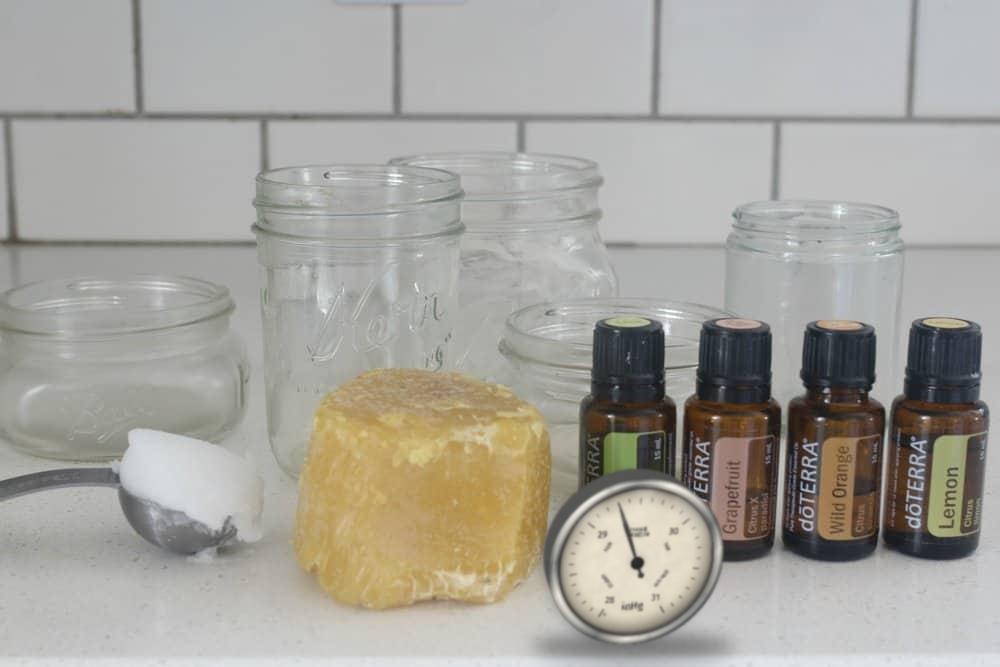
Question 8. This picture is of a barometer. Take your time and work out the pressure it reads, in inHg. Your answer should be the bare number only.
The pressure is 29.3
